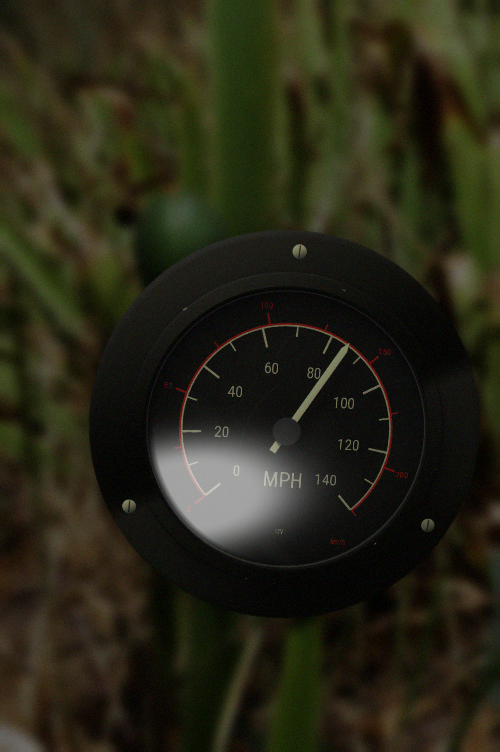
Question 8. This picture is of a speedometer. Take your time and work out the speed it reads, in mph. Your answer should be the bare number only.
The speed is 85
